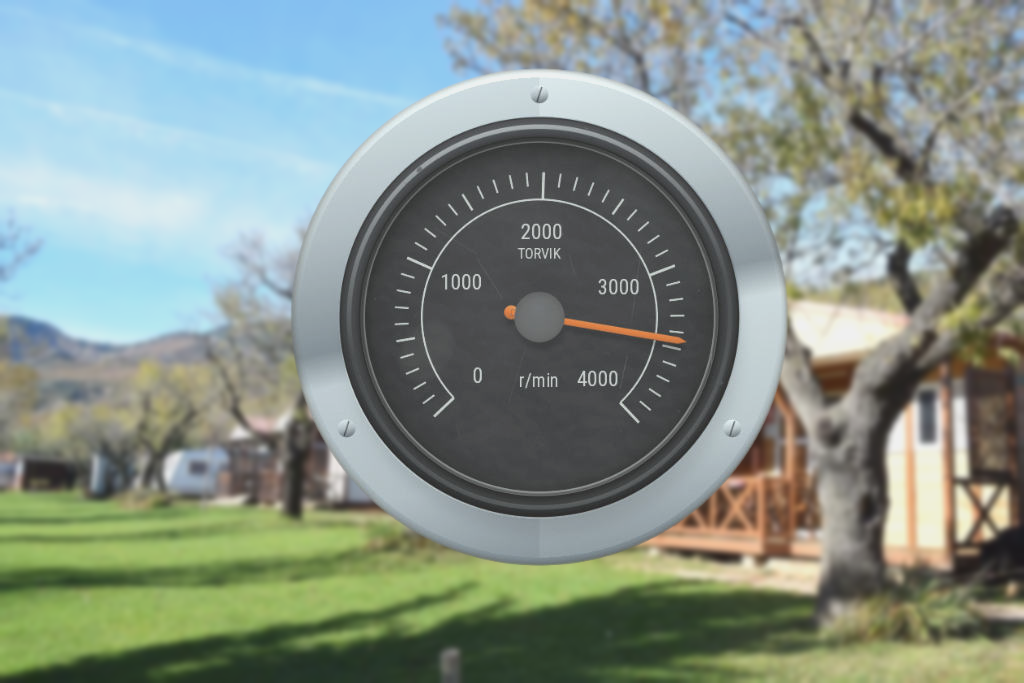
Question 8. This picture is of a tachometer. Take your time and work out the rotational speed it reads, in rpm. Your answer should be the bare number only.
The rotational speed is 3450
